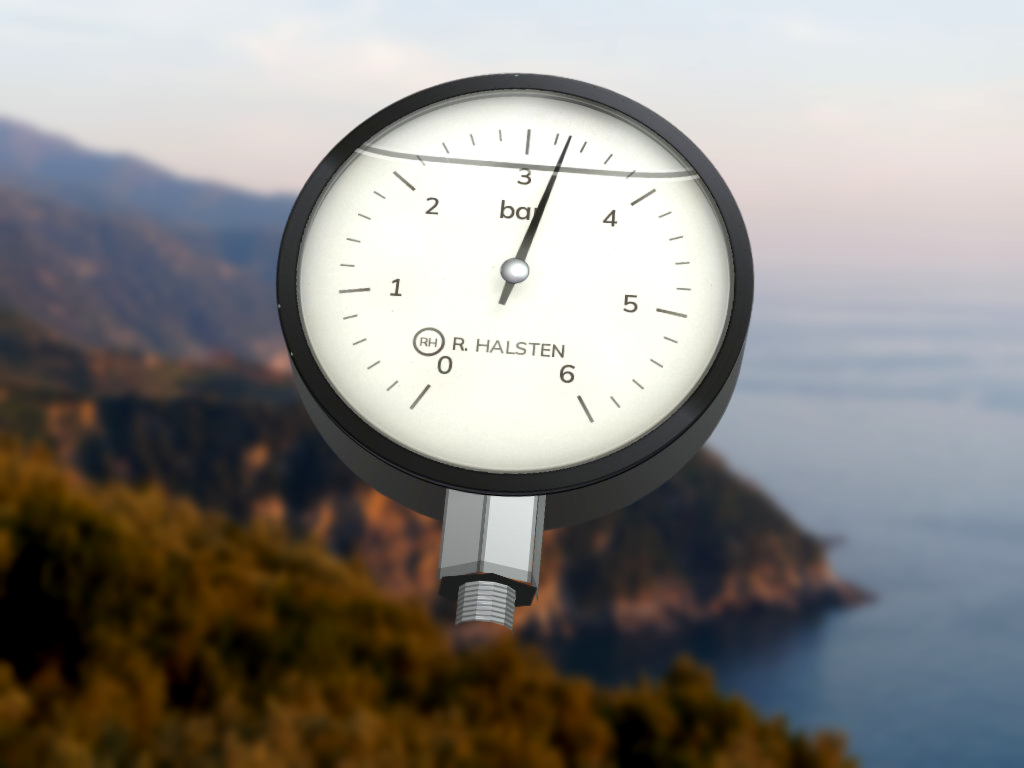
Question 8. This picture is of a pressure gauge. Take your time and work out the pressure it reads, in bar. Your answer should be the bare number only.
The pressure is 3.3
